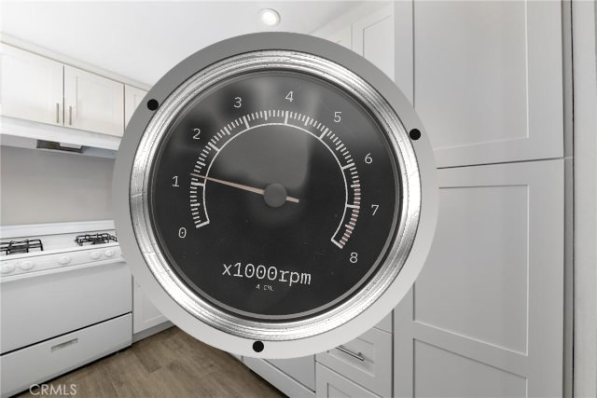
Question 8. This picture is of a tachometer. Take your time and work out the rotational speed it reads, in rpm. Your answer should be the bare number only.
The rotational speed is 1200
